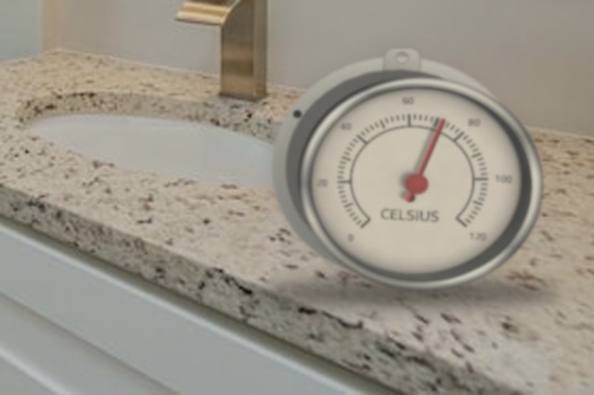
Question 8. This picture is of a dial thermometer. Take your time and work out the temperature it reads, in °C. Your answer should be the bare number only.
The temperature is 70
